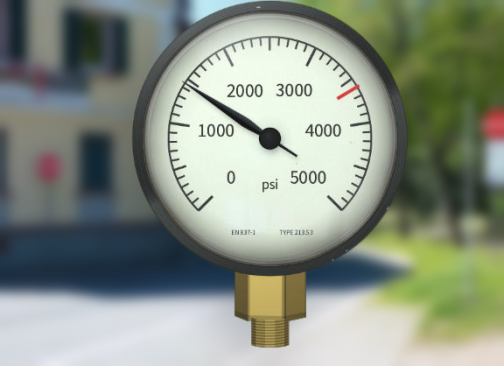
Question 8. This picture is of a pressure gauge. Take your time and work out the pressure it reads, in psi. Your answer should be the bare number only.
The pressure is 1450
